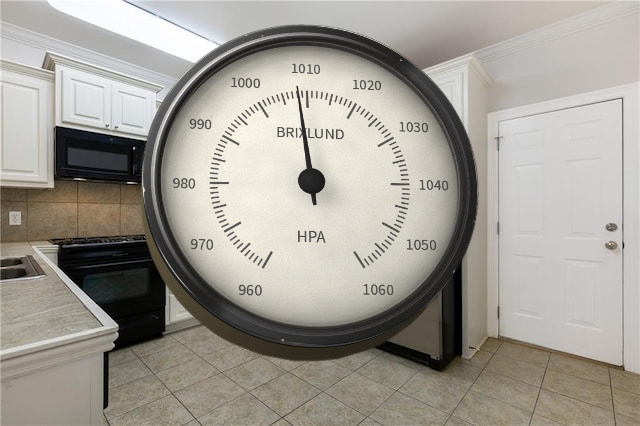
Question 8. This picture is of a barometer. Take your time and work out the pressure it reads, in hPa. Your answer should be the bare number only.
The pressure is 1008
